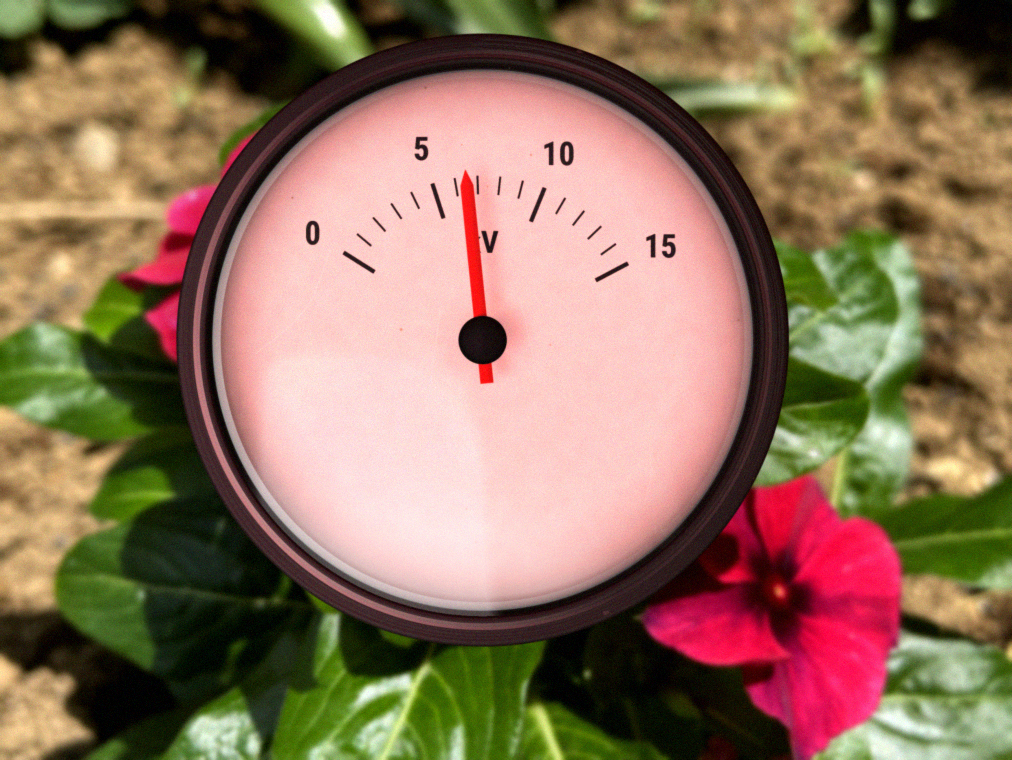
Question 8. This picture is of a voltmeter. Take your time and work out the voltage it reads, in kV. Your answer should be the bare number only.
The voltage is 6.5
